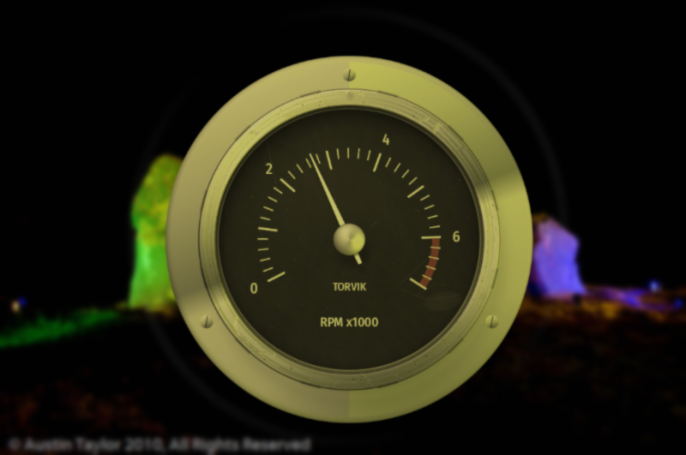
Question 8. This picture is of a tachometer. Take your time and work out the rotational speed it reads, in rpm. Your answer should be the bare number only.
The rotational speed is 2700
